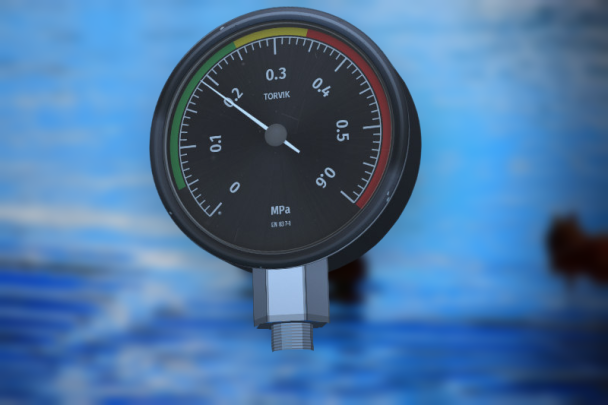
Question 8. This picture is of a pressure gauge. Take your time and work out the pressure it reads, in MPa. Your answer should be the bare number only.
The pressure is 0.19
